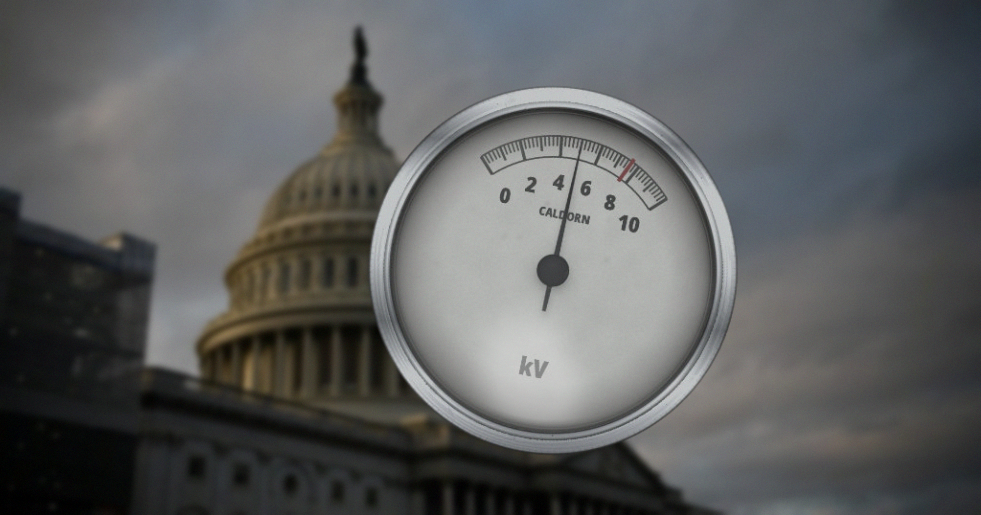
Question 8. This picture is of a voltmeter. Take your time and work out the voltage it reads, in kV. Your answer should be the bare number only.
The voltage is 5
